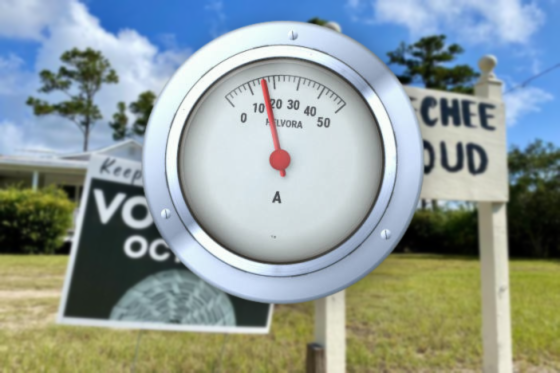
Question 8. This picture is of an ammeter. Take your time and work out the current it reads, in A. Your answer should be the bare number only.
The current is 16
